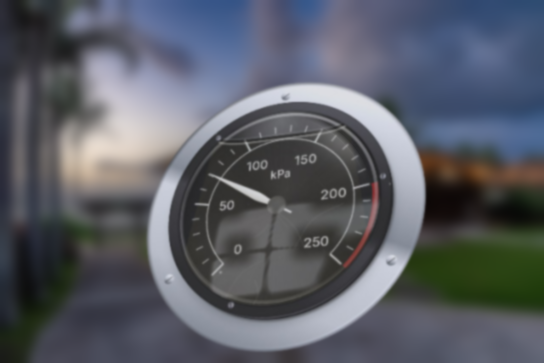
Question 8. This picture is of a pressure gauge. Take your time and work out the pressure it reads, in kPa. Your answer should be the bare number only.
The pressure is 70
